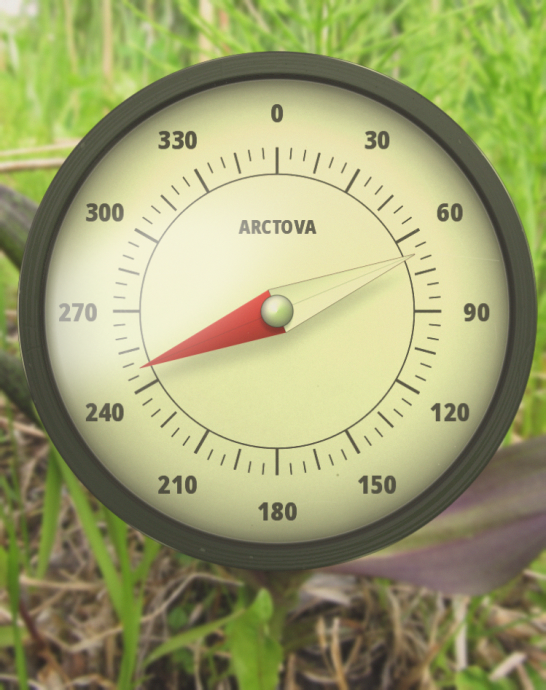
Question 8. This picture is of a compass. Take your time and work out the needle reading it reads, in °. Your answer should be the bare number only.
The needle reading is 247.5
